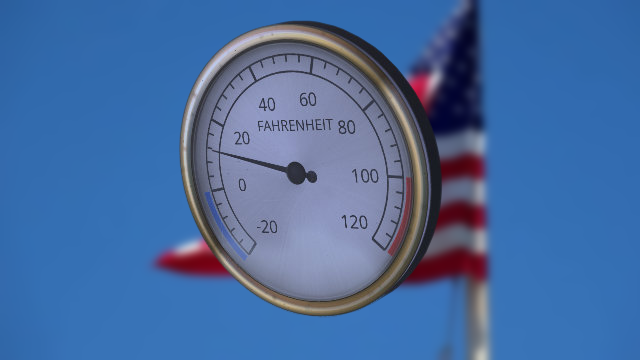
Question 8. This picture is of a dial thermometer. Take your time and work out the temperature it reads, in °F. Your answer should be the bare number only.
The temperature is 12
